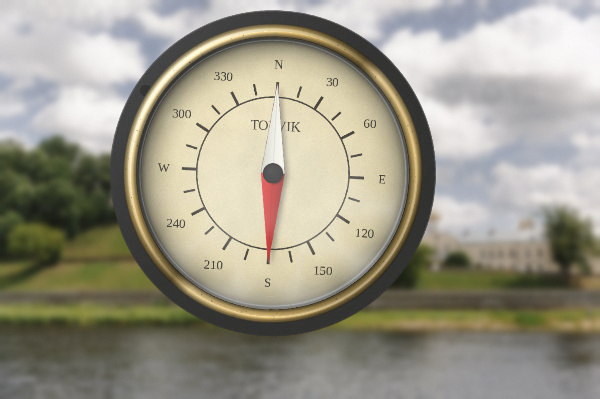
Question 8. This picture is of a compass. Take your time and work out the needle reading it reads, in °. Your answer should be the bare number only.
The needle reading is 180
